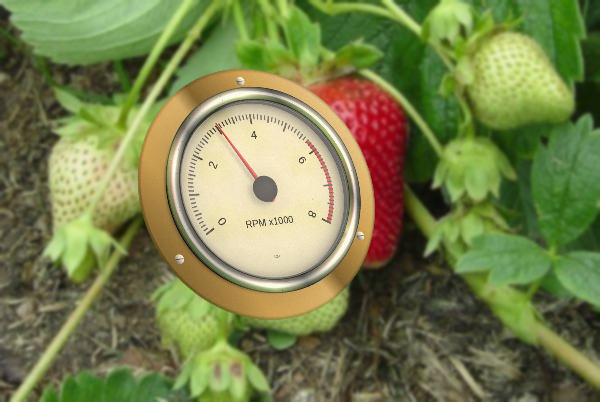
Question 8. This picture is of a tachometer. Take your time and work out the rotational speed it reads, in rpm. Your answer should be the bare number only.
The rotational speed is 3000
